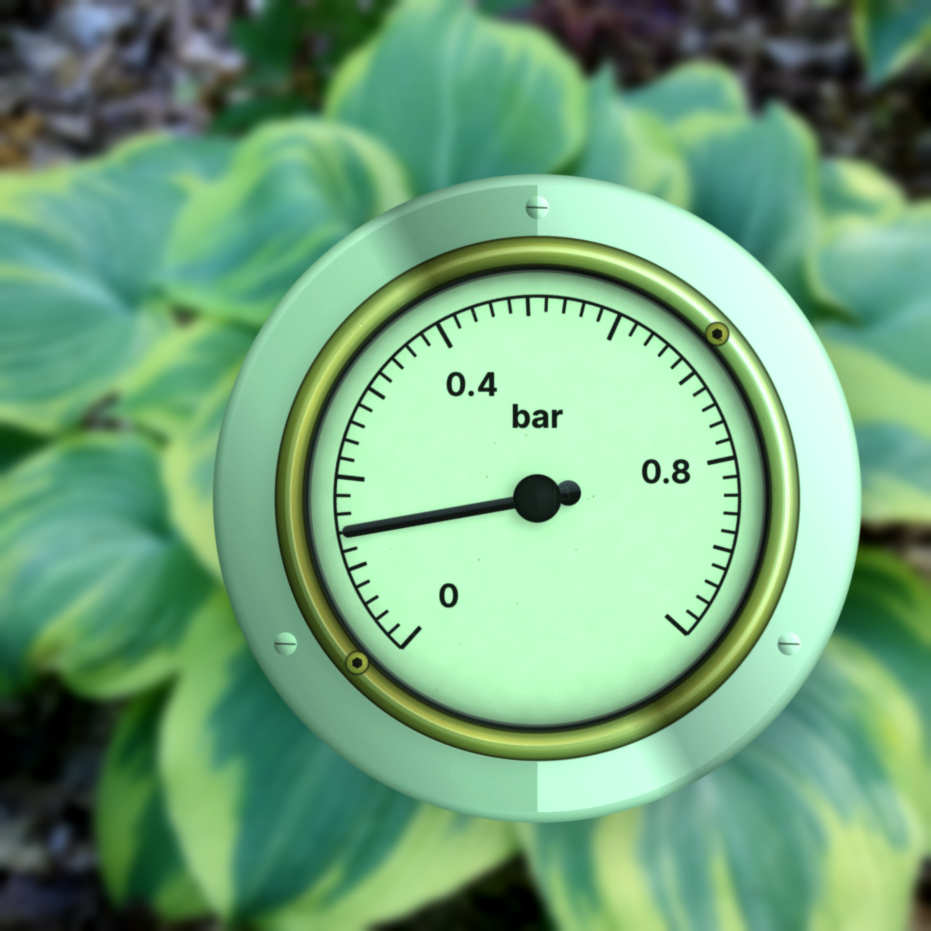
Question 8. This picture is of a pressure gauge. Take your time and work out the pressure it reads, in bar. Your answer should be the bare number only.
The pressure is 0.14
